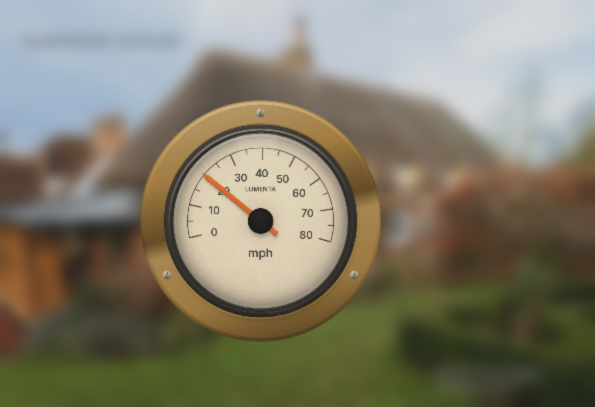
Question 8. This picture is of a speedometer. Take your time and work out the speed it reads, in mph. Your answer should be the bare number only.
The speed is 20
